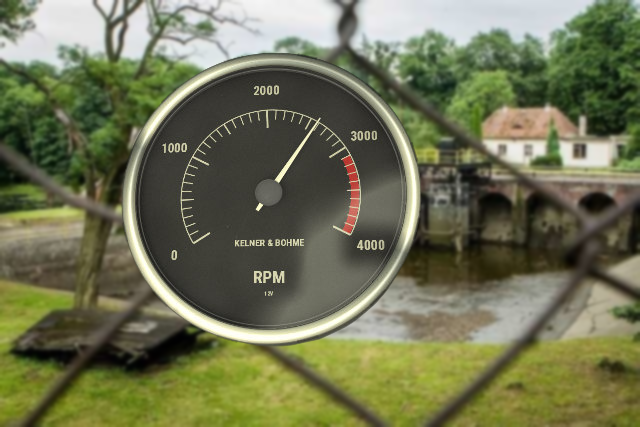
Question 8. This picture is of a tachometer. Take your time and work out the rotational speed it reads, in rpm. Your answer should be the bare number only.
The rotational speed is 2600
